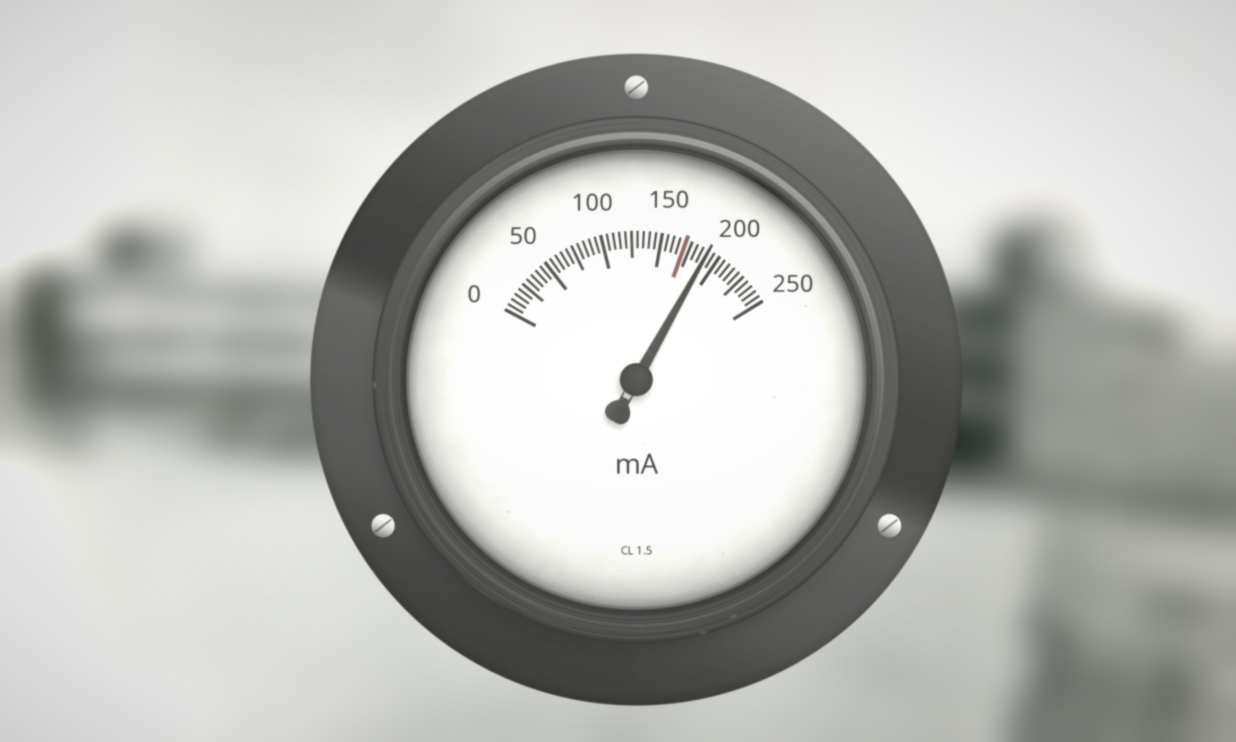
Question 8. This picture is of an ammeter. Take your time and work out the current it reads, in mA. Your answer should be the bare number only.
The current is 190
